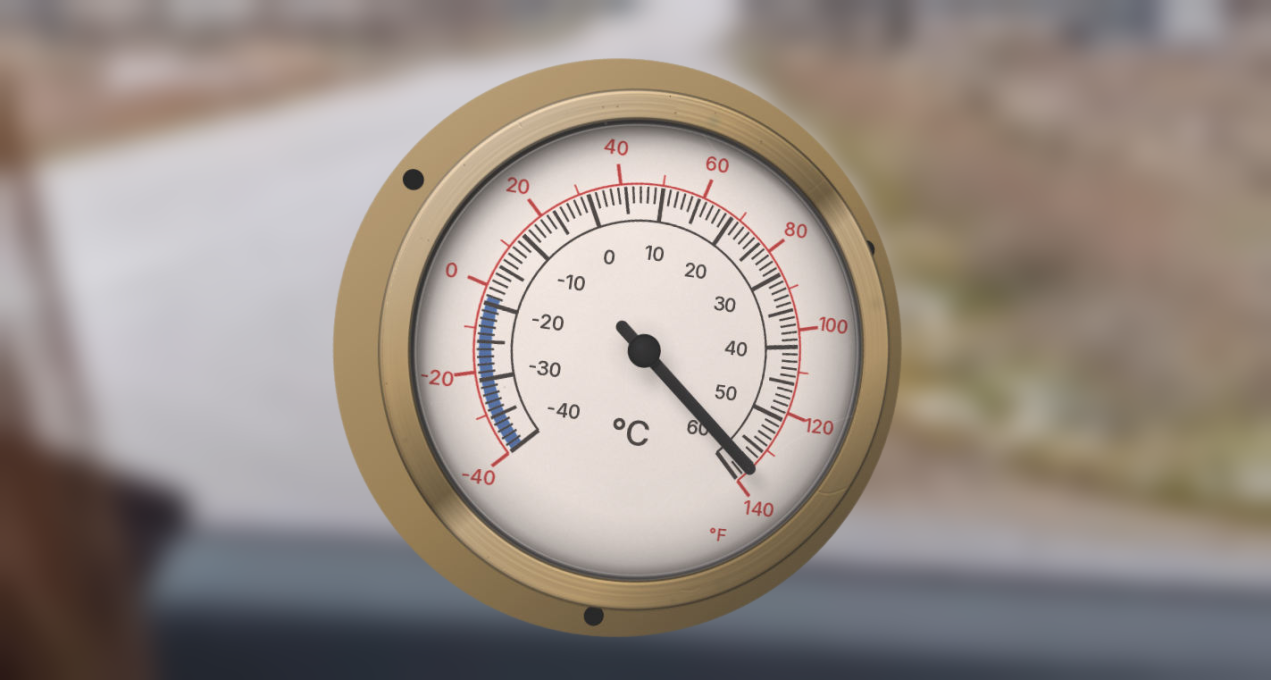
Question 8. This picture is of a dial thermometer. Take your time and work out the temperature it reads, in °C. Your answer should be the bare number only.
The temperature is 58
